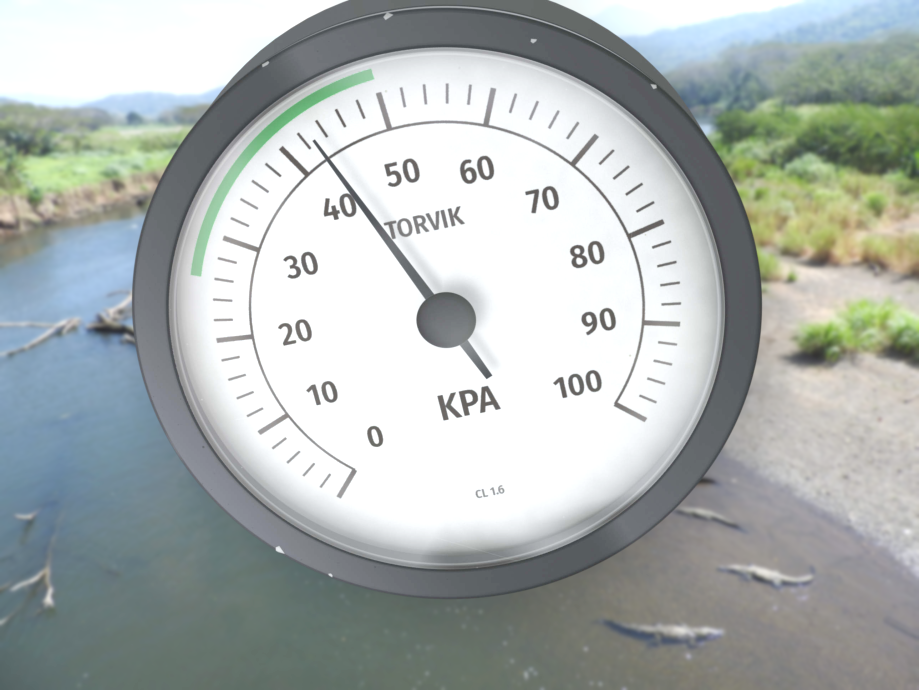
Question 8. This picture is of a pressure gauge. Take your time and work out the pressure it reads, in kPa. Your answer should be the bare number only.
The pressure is 43
